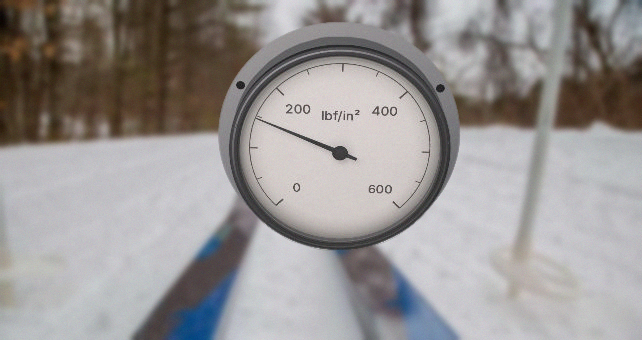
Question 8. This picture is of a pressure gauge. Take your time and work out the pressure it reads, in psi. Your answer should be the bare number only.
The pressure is 150
